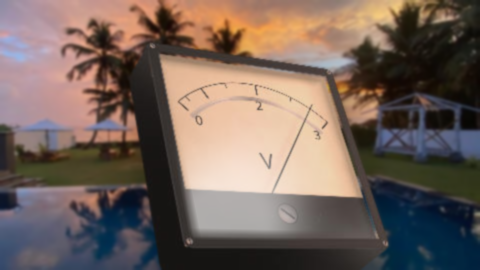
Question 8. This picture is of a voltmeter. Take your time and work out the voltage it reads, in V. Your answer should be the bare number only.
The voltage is 2.75
